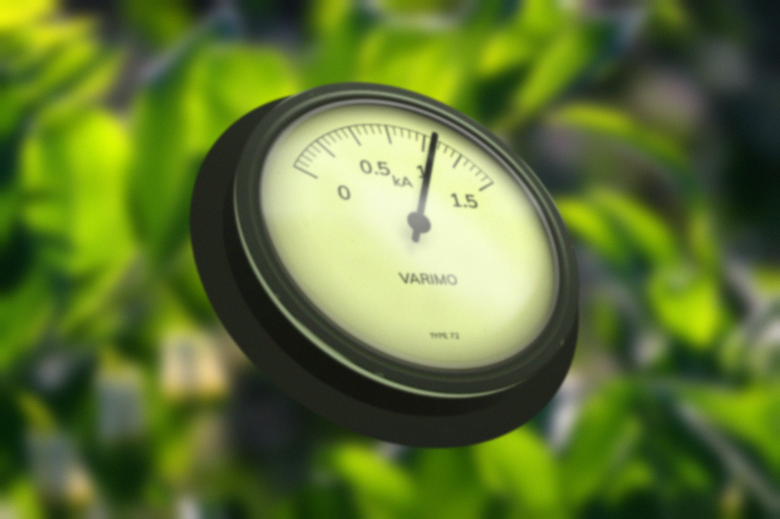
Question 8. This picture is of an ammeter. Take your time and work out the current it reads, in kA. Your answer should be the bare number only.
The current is 1.05
